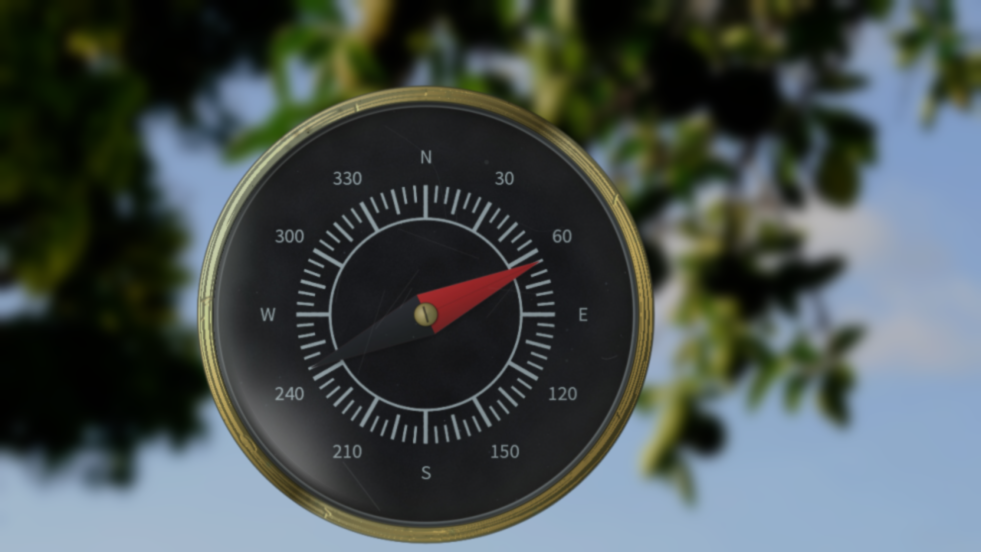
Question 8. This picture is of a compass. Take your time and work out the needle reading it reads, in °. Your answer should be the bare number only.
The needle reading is 65
